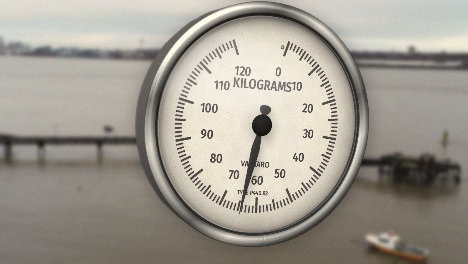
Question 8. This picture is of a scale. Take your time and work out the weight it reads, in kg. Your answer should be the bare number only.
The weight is 65
